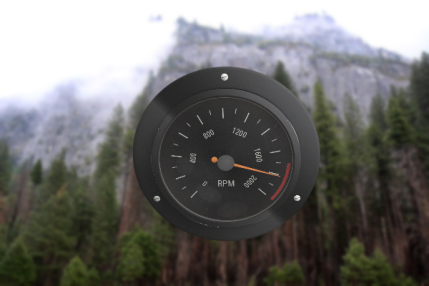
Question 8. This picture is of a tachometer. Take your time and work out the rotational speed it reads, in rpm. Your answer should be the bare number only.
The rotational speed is 1800
